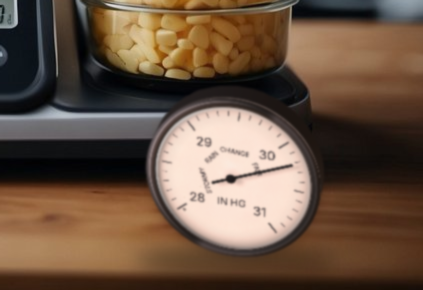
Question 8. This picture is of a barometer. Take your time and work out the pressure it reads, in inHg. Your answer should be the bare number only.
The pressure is 30.2
